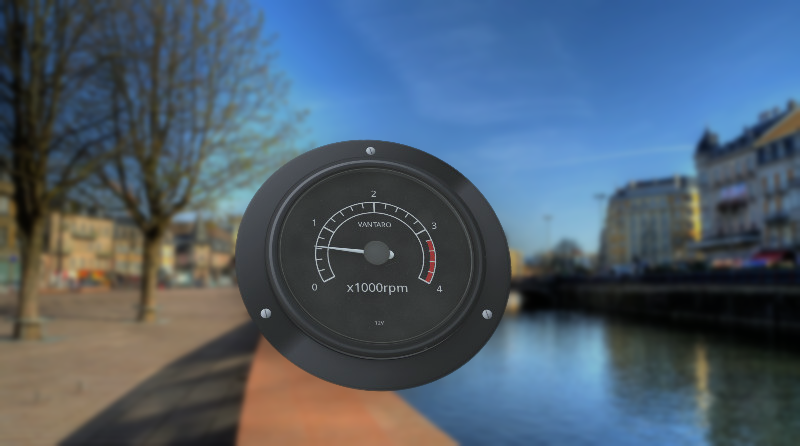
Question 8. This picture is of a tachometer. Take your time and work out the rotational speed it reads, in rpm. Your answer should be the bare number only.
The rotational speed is 600
